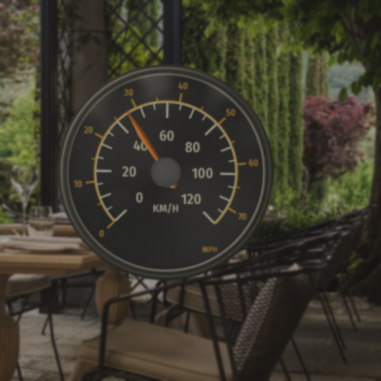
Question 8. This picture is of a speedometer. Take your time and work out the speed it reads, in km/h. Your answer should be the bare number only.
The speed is 45
